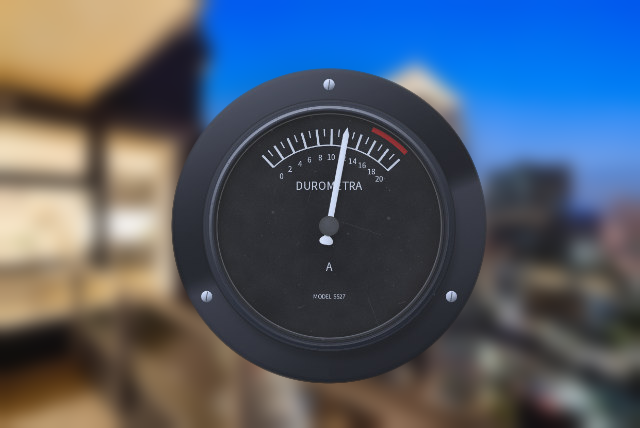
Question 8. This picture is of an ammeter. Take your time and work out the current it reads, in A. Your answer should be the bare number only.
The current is 12
